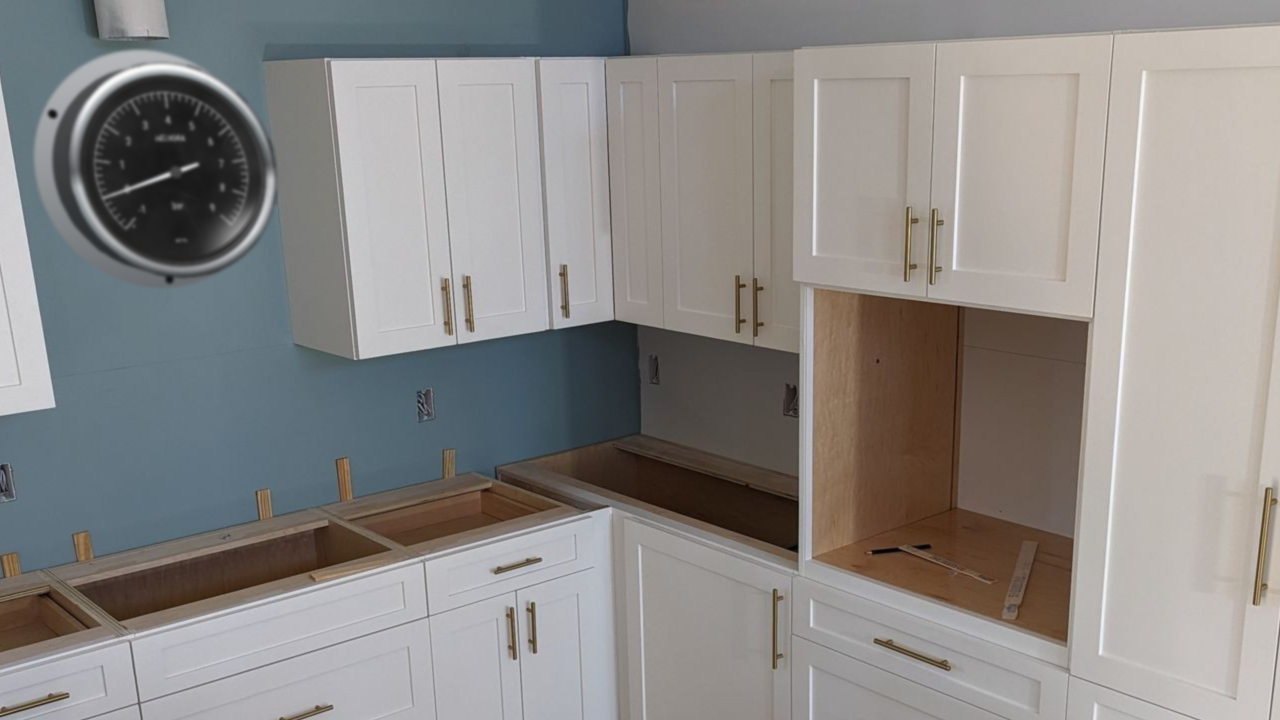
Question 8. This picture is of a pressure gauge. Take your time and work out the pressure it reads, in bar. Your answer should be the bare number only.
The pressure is 0
